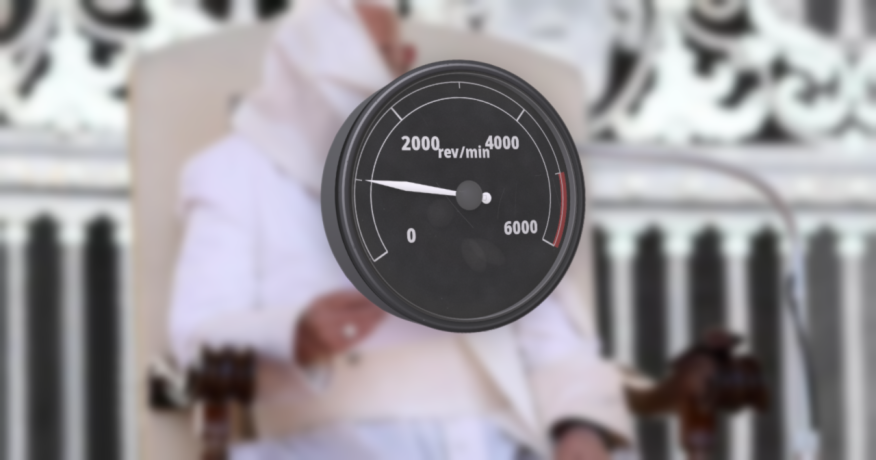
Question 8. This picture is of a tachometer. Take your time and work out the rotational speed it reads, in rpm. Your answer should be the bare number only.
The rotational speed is 1000
